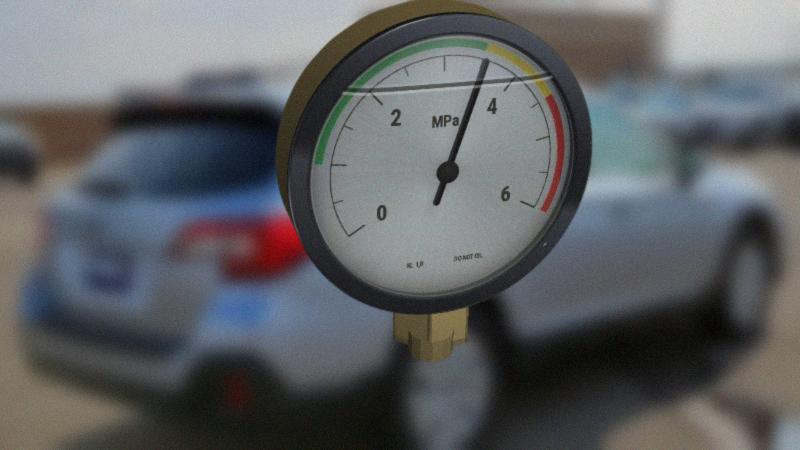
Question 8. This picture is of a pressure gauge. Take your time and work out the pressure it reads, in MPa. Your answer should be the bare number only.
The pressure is 3.5
